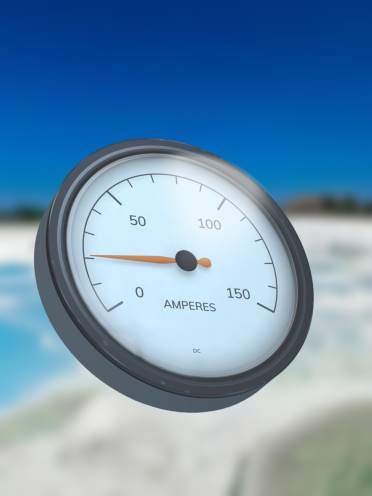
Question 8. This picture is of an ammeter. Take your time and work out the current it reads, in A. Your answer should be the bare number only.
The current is 20
